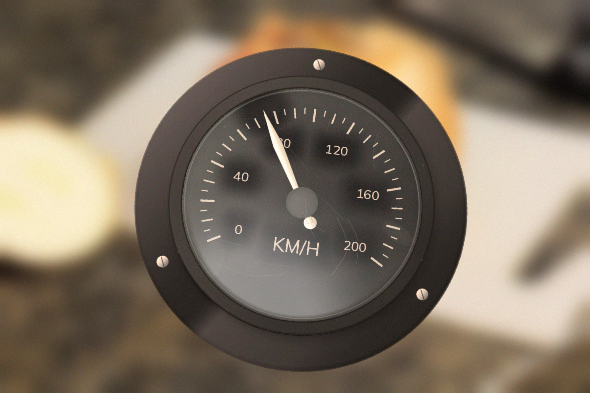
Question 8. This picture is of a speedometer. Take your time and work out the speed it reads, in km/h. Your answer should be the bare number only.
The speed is 75
